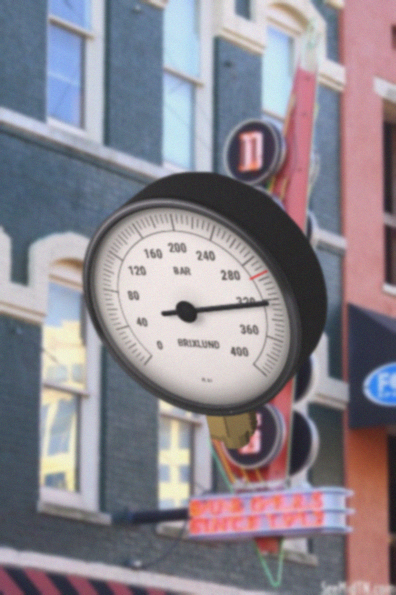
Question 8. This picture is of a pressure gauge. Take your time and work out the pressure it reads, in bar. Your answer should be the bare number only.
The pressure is 320
